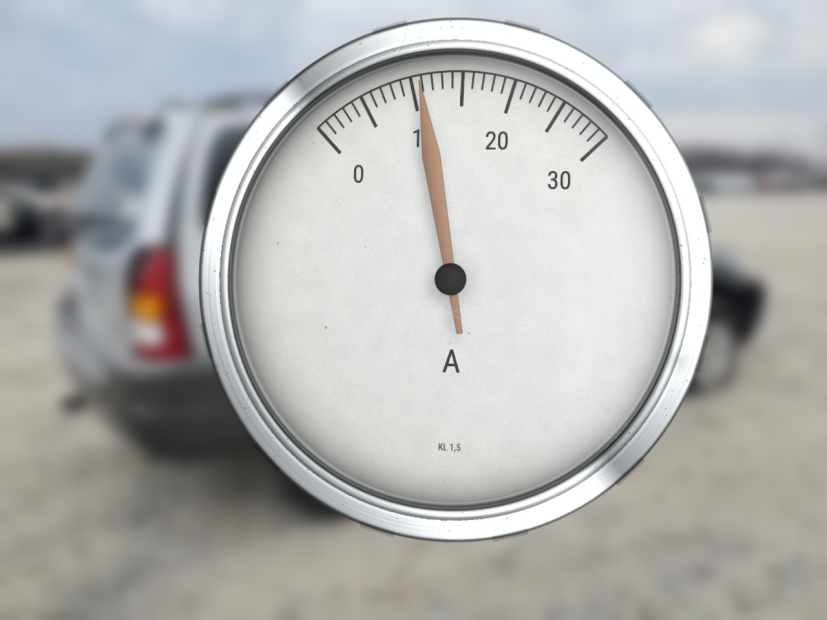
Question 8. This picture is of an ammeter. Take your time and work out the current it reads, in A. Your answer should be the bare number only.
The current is 11
